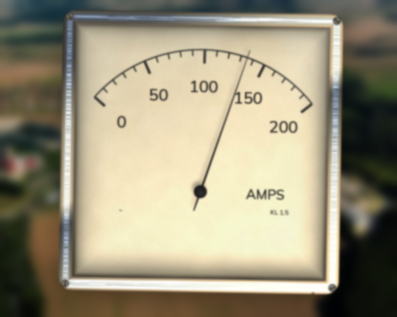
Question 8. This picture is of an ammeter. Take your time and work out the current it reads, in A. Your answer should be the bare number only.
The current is 135
